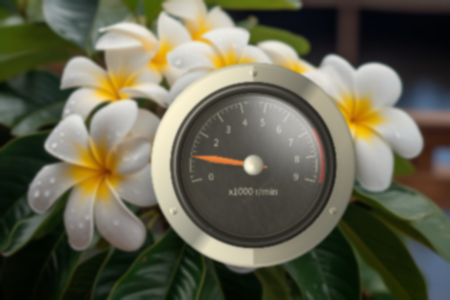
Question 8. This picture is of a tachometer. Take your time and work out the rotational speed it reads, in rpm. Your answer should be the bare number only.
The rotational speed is 1000
